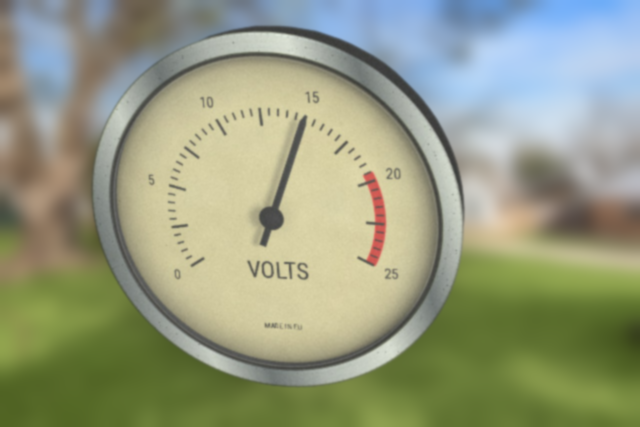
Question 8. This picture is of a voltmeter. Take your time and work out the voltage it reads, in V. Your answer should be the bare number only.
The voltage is 15
